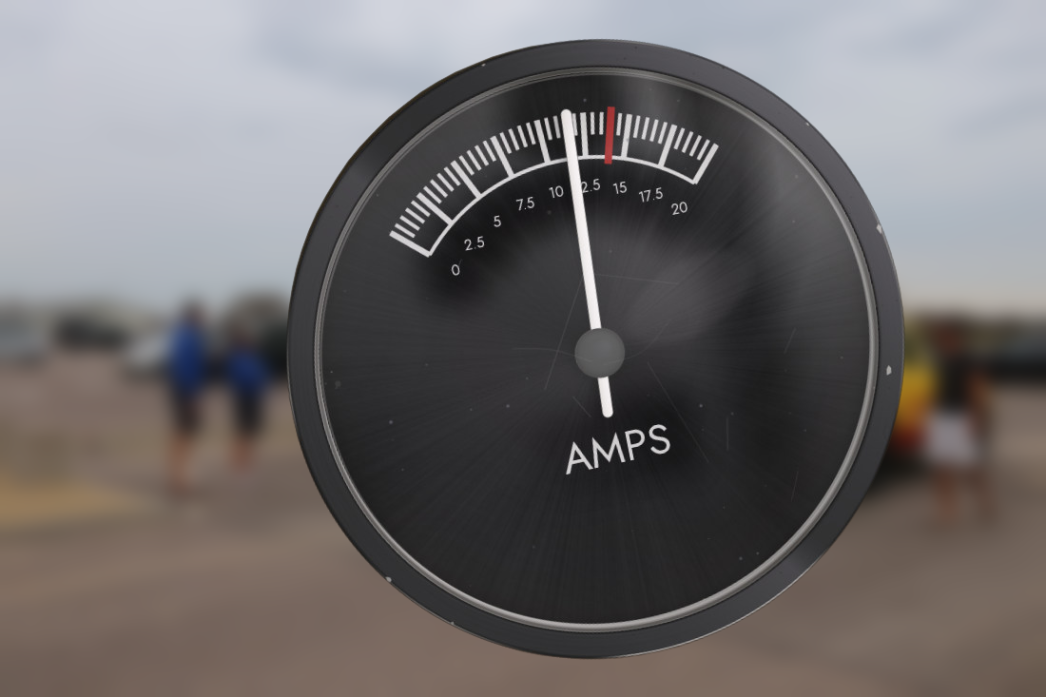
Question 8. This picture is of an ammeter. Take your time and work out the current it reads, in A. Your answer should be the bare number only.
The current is 11.5
